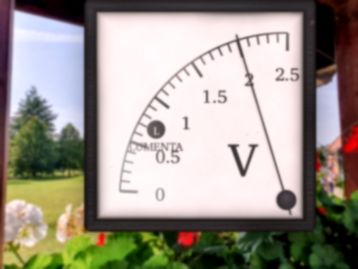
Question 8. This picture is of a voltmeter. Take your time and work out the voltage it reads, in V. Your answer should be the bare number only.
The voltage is 2
